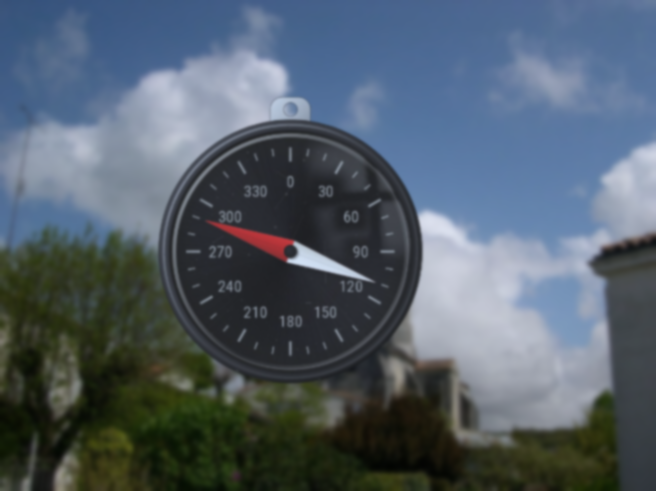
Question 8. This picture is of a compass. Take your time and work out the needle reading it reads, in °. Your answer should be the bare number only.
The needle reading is 290
